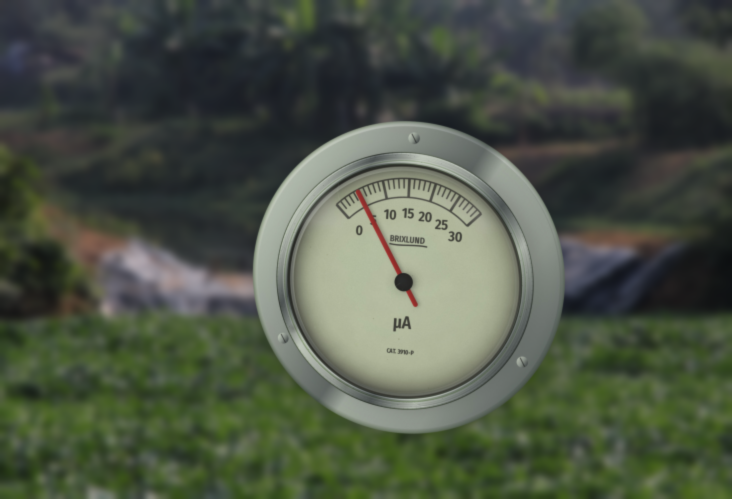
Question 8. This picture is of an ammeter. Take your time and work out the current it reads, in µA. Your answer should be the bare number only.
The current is 5
